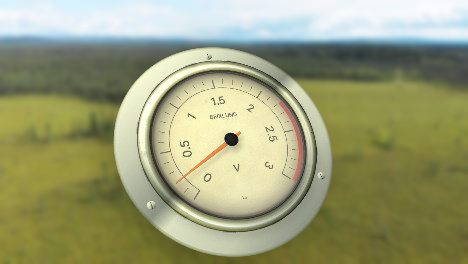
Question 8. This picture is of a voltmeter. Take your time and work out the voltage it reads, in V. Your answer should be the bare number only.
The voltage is 0.2
